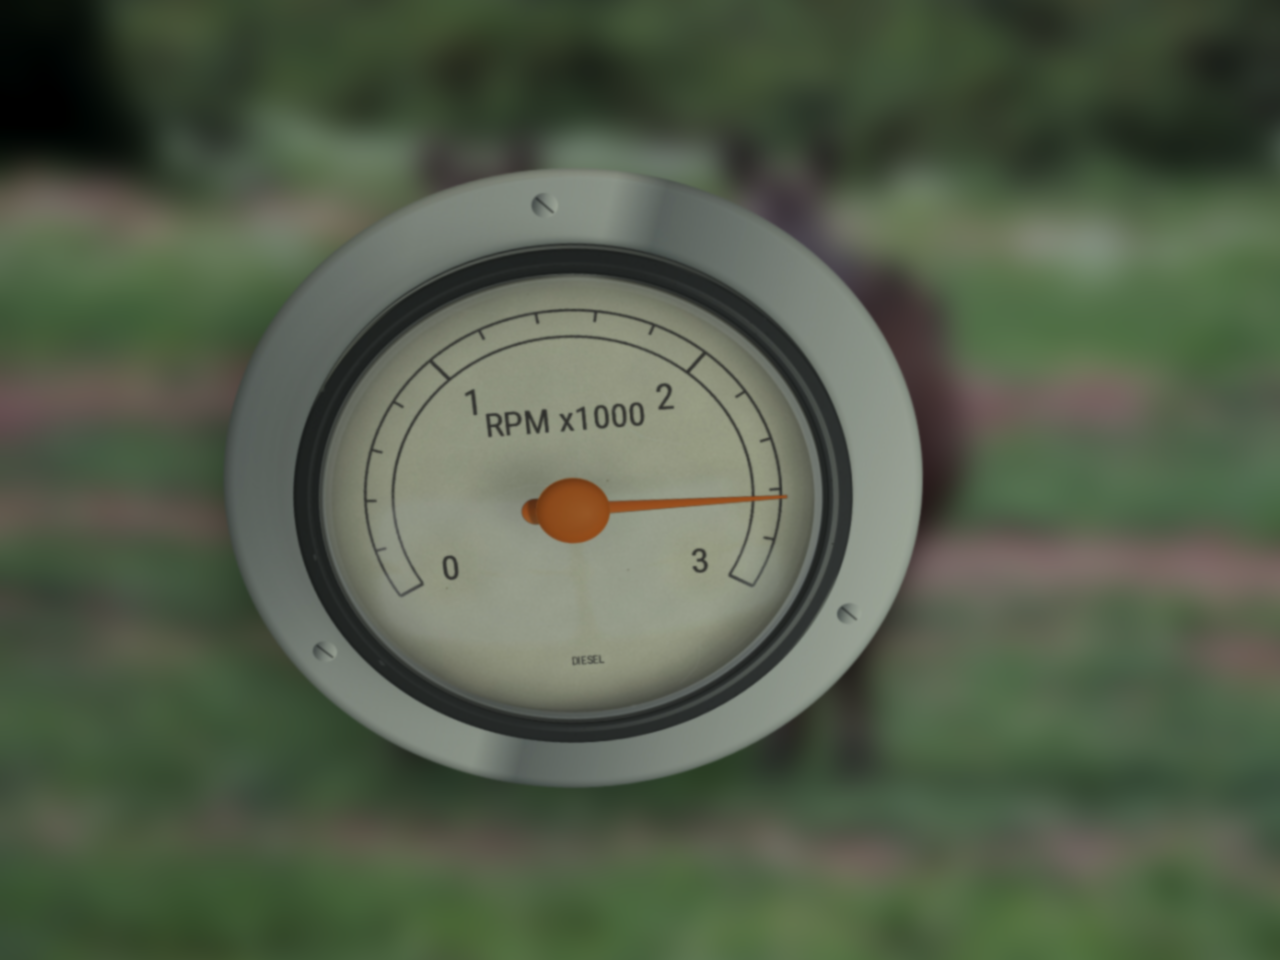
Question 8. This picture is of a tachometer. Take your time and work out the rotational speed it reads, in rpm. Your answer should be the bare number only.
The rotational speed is 2600
